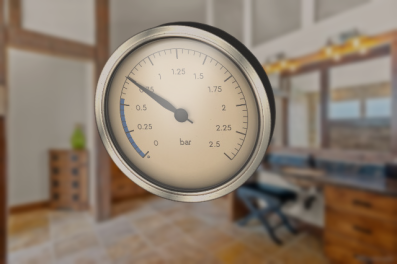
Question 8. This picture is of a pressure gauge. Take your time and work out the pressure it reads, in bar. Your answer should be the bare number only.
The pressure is 0.75
